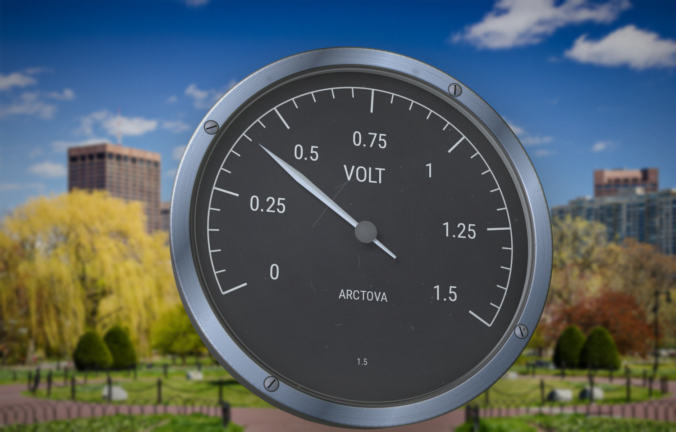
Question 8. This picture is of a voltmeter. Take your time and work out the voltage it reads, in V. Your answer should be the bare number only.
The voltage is 0.4
